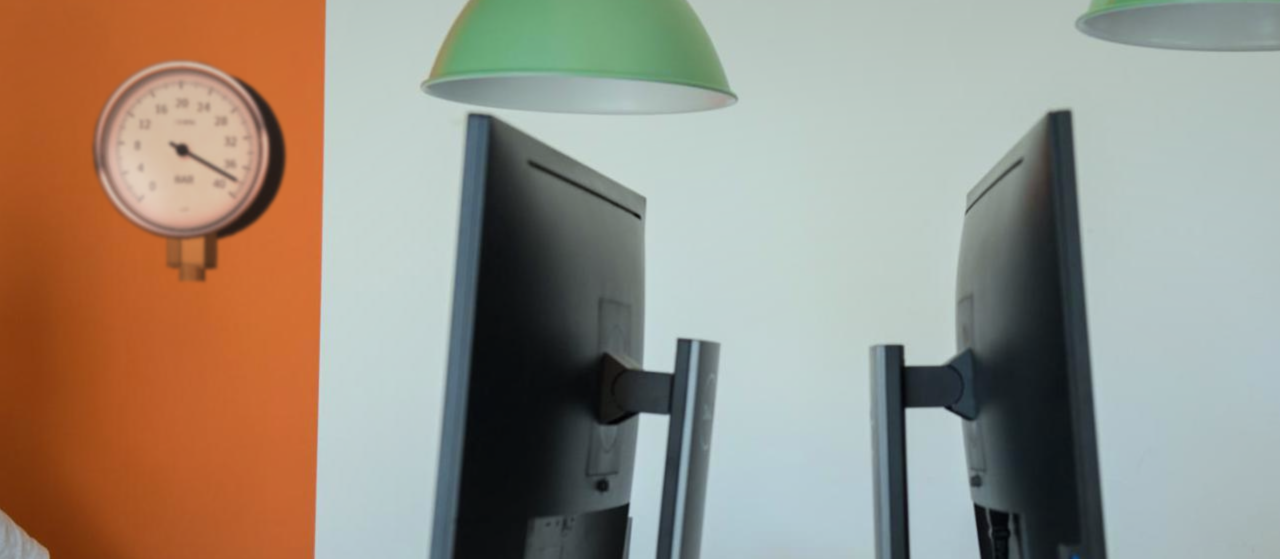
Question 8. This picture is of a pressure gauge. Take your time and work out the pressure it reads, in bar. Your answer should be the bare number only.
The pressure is 38
